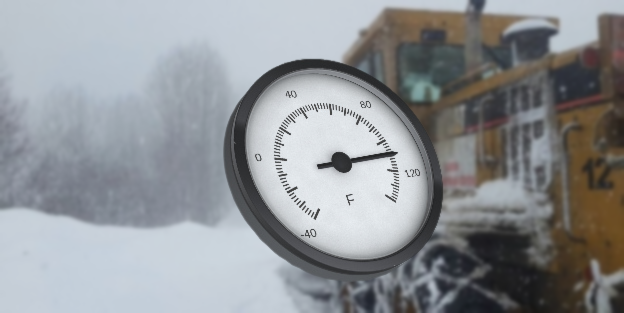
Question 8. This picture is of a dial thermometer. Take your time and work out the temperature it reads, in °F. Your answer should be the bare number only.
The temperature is 110
